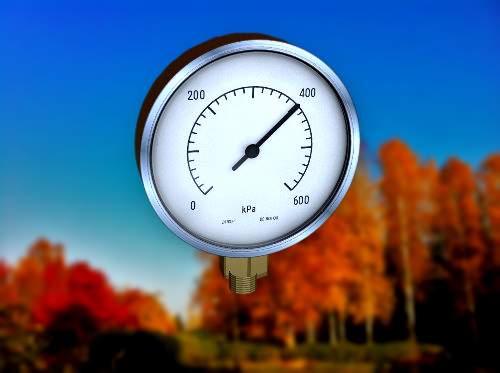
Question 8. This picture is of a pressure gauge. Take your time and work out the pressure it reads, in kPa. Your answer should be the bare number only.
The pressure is 400
